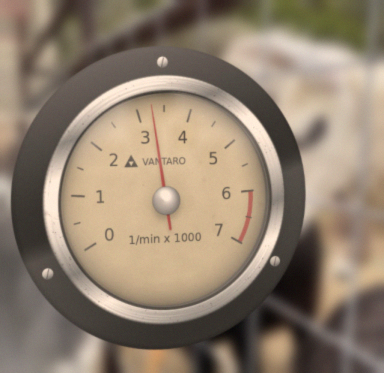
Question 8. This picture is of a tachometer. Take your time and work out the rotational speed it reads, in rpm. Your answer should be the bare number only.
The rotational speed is 3250
